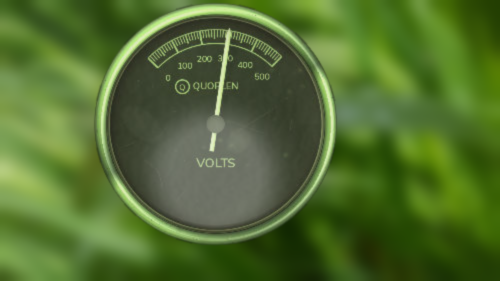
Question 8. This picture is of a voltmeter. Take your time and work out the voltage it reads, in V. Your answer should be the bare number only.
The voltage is 300
